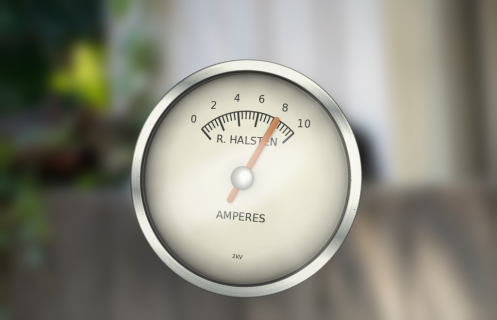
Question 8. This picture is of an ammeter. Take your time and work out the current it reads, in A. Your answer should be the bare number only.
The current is 8
